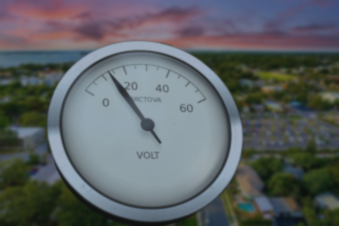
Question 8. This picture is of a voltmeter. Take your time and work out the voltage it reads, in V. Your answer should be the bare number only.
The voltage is 12.5
